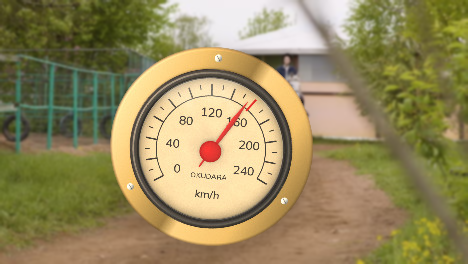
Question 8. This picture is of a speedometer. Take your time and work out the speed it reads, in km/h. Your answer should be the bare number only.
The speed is 155
